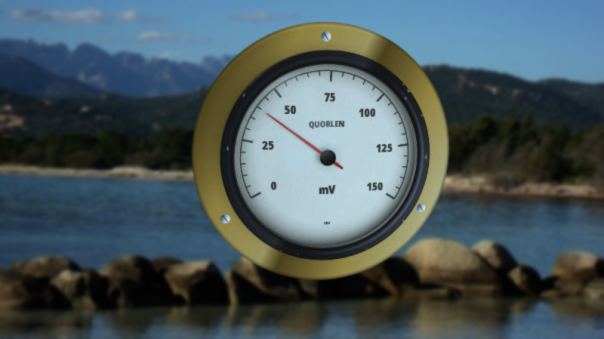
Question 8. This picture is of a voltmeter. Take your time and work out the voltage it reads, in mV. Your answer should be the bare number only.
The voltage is 40
